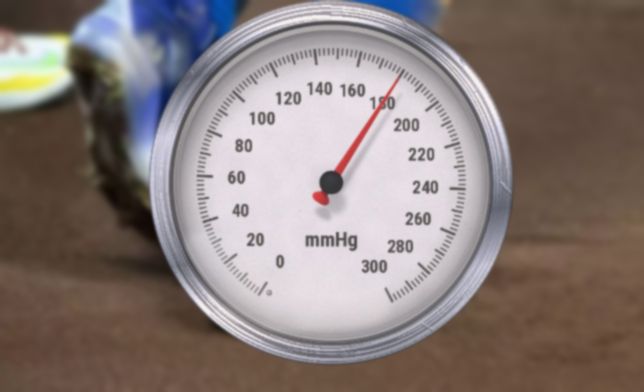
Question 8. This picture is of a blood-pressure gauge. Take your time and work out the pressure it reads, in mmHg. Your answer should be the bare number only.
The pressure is 180
